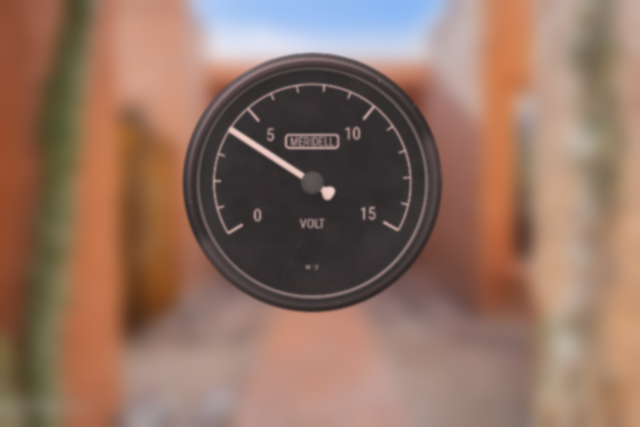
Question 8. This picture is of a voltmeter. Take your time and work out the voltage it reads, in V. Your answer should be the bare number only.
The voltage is 4
